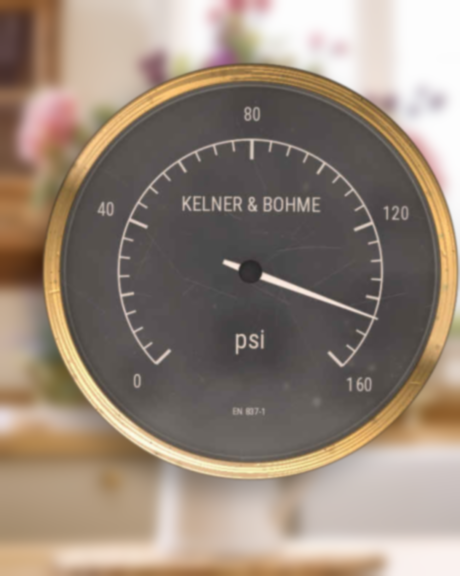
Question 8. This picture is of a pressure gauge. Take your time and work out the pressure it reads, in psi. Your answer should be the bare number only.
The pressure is 145
